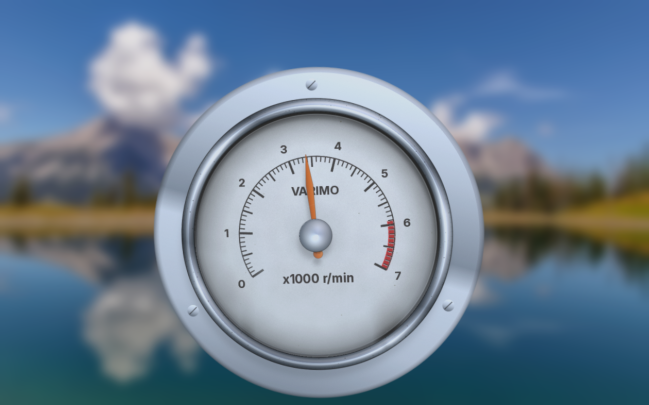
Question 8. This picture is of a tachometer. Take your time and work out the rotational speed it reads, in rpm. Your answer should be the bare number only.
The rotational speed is 3400
